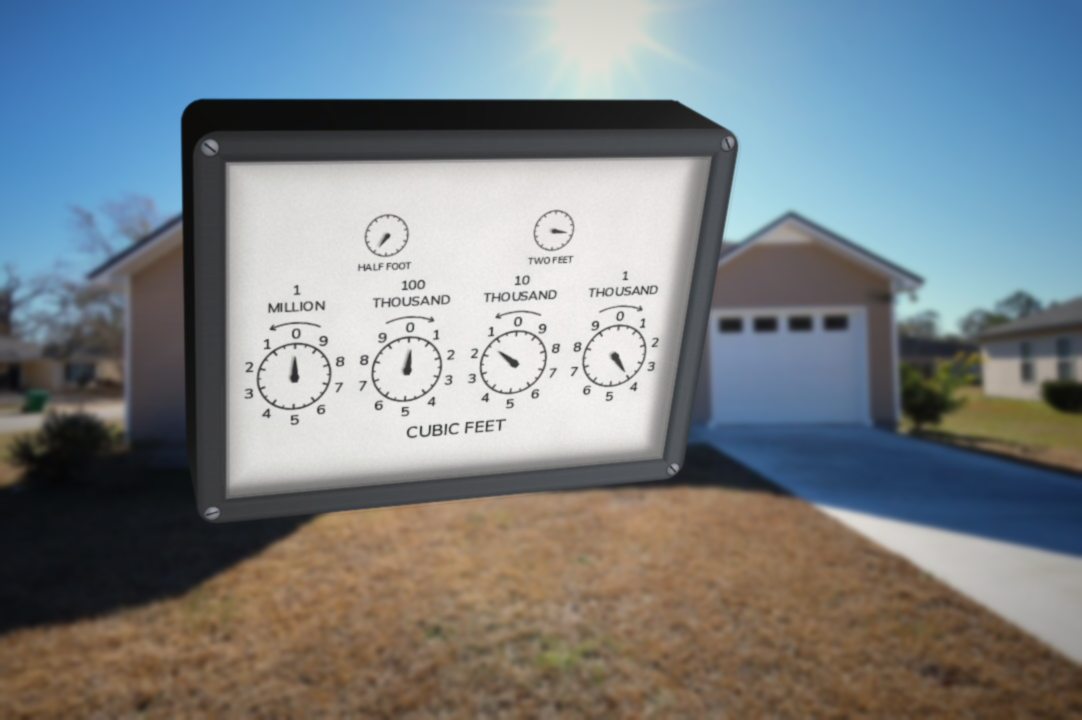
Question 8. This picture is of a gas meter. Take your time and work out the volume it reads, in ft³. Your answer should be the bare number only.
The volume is 1400
